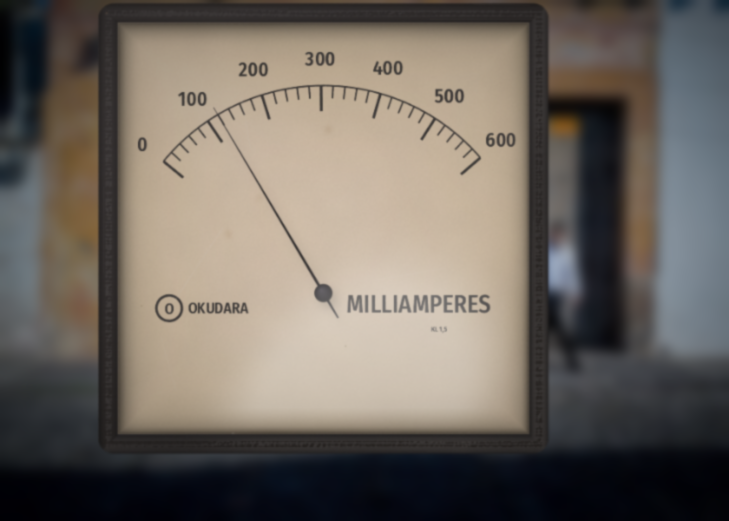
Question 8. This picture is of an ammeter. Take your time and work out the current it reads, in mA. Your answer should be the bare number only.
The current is 120
